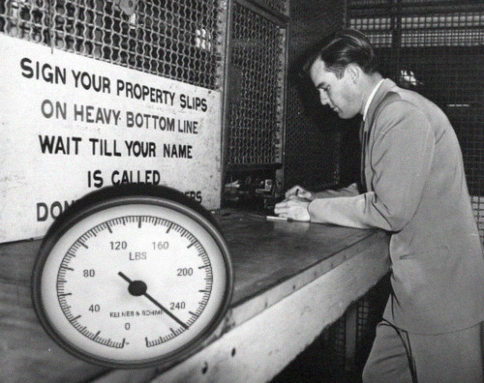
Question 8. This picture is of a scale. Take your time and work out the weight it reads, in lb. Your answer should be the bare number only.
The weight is 250
